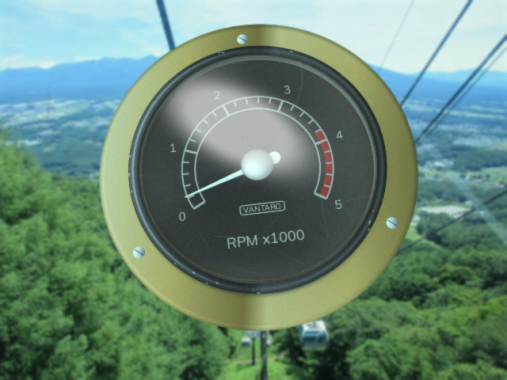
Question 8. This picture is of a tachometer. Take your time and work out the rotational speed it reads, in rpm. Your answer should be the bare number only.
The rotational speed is 200
